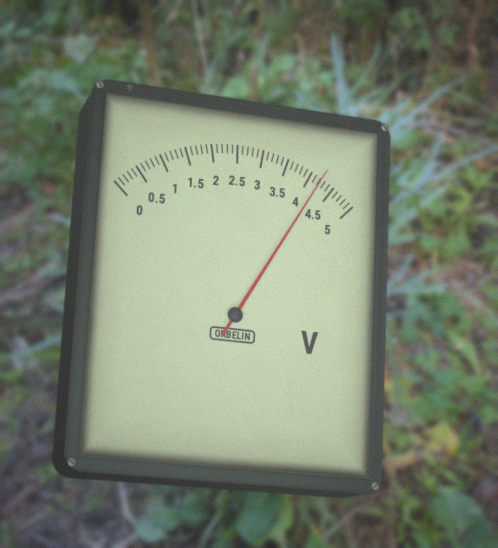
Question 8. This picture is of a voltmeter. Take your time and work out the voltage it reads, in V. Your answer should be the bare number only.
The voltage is 4.2
